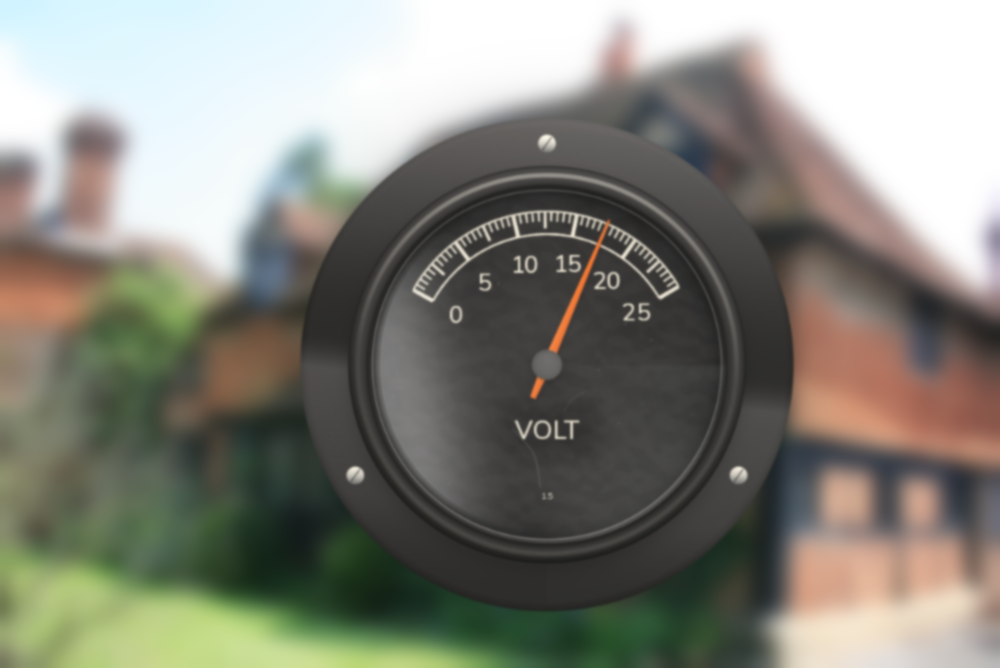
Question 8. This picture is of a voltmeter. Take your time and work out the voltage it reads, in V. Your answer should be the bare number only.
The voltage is 17.5
